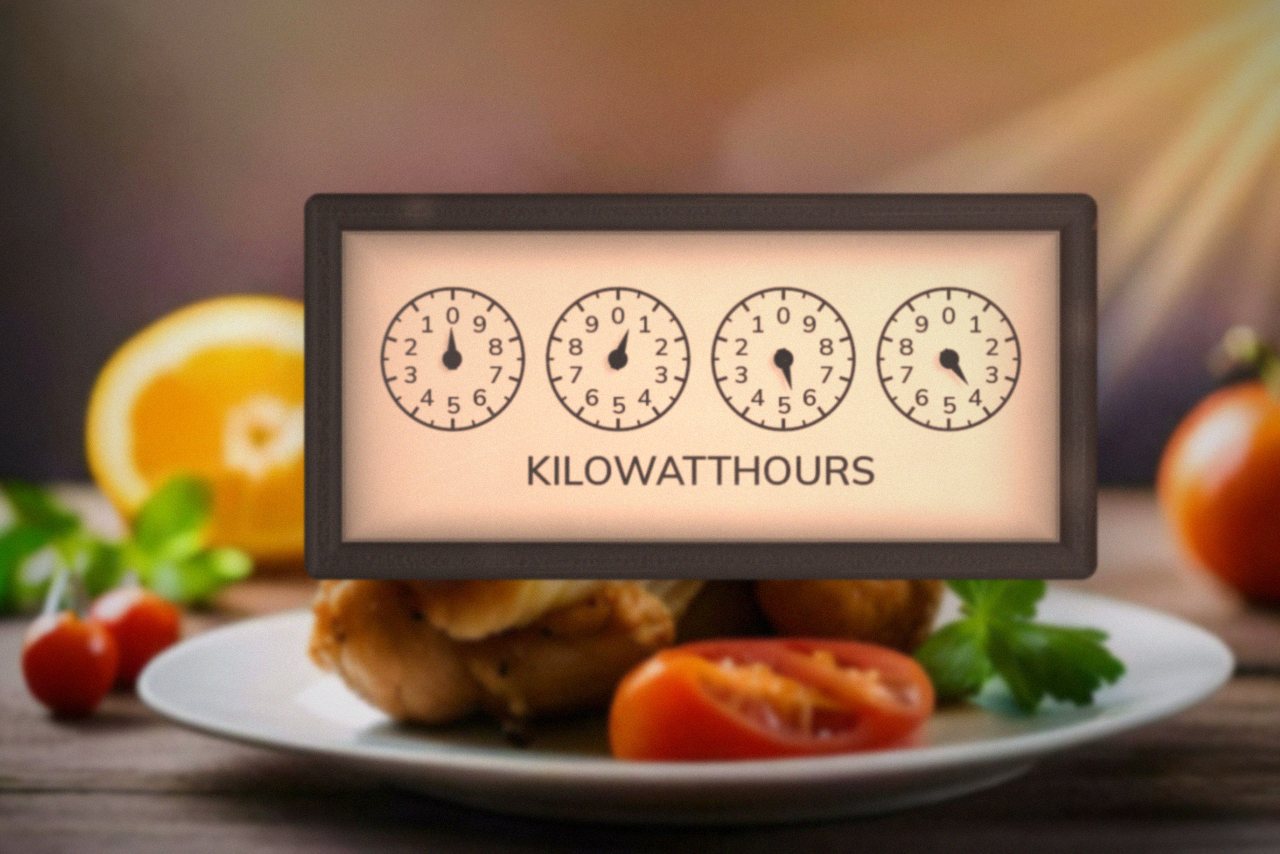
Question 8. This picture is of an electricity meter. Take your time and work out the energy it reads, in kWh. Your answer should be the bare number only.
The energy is 54
